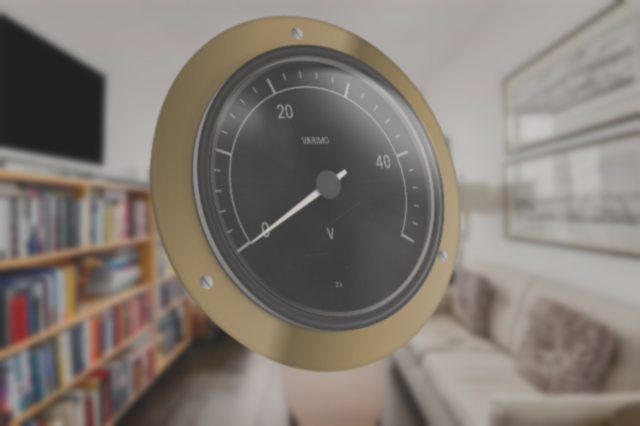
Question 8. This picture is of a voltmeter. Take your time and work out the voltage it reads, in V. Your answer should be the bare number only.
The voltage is 0
